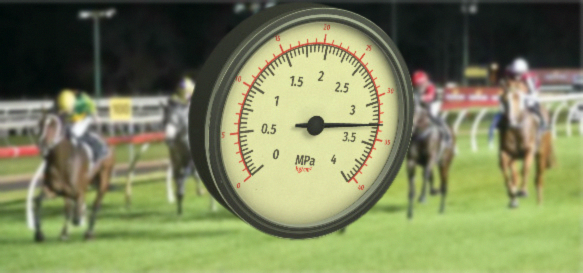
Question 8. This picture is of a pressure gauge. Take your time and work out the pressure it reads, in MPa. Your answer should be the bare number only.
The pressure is 3.25
